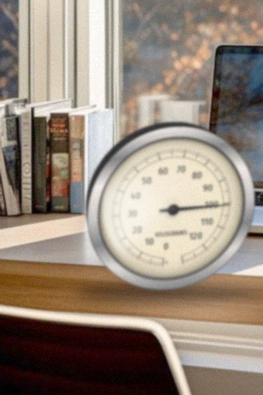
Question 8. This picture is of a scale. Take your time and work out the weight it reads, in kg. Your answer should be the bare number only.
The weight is 100
